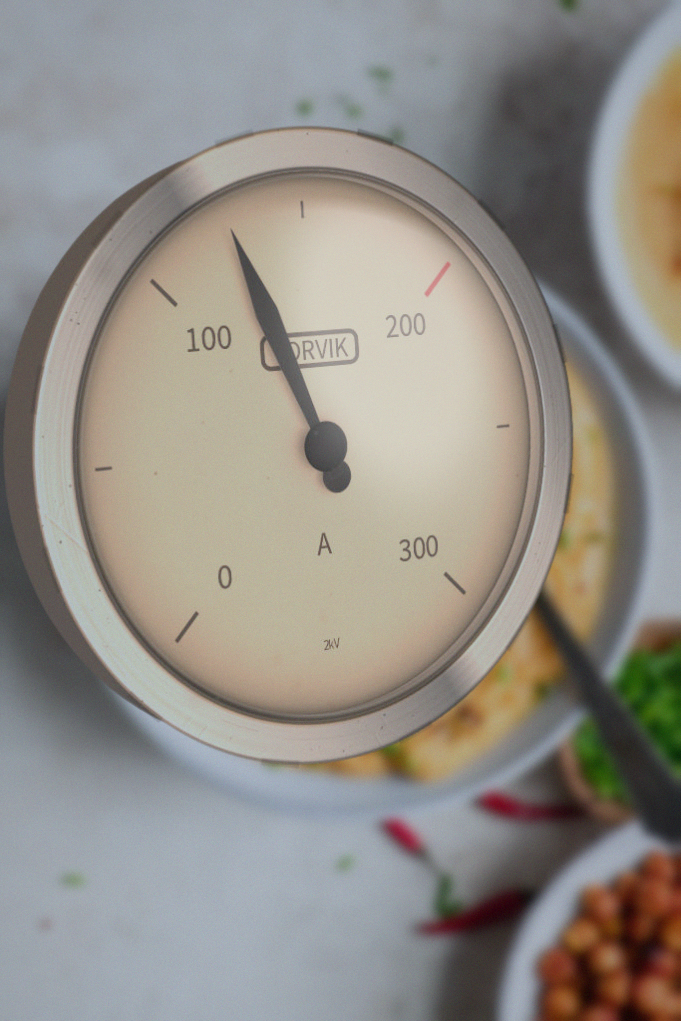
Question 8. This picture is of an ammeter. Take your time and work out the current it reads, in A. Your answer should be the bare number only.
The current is 125
